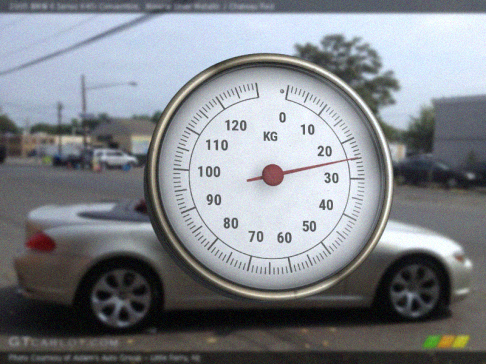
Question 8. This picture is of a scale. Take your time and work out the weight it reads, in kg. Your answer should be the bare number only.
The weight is 25
